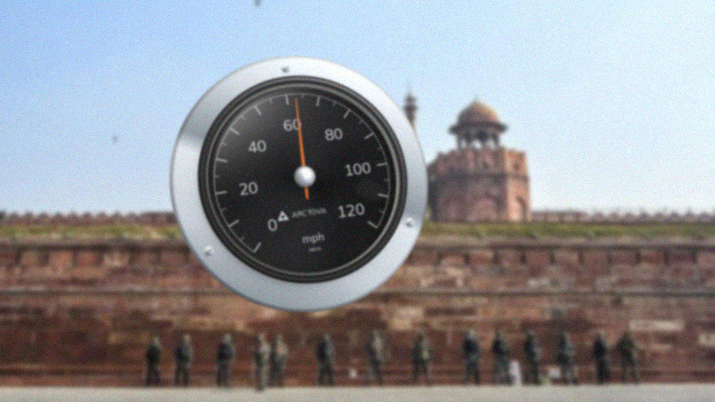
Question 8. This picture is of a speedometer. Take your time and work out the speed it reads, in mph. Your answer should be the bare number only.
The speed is 62.5
